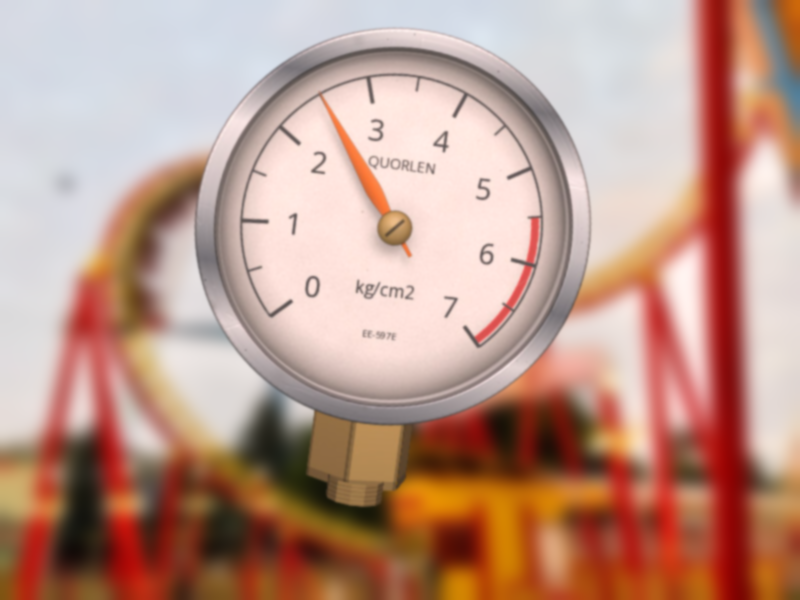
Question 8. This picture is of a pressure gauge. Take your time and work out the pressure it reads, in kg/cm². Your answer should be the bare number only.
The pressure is 2.5
